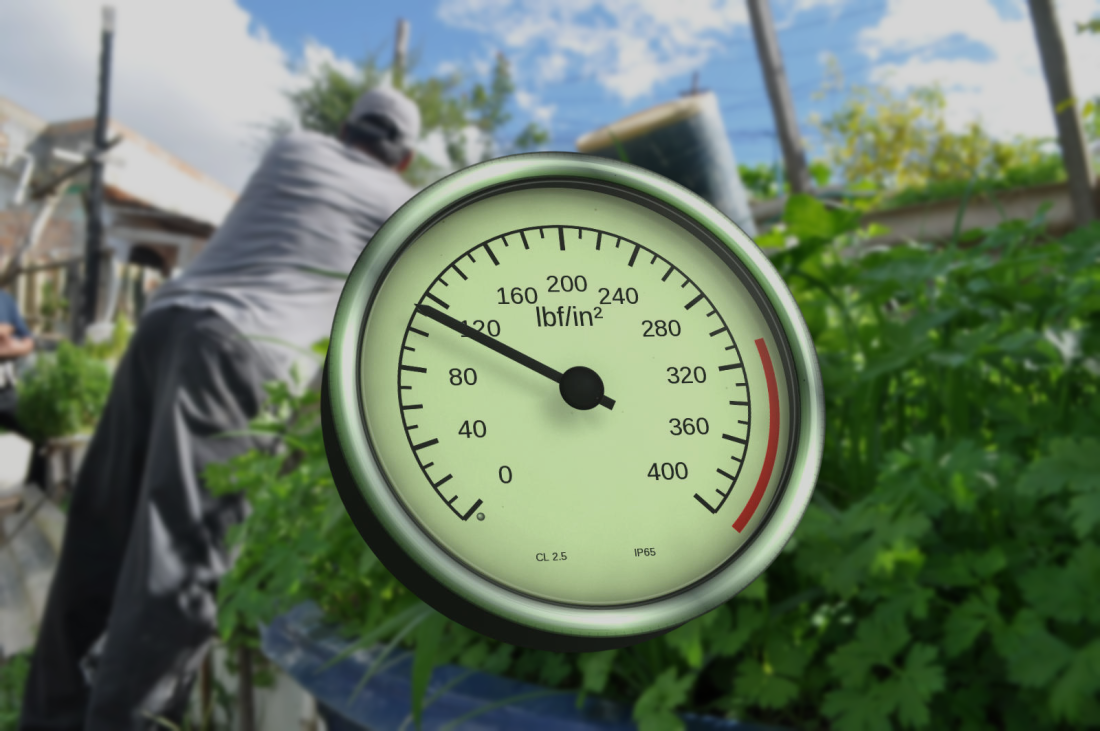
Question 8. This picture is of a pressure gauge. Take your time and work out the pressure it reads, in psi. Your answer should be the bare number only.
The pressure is 110
